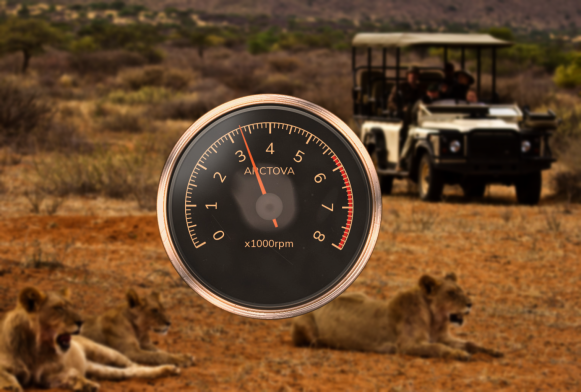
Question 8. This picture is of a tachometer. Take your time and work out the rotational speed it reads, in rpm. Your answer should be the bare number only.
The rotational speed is 3300
